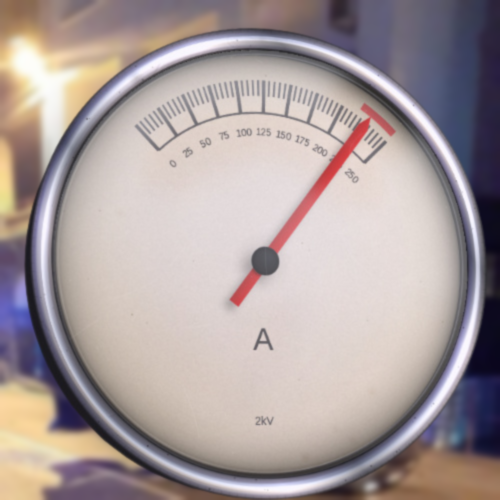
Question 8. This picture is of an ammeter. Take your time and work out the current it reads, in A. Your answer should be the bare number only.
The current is 225
